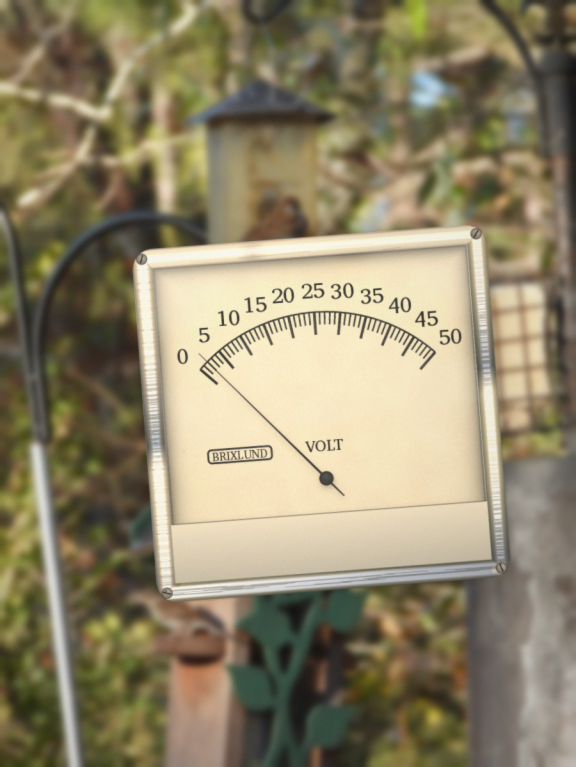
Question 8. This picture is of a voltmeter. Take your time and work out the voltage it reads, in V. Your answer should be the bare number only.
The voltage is 2
